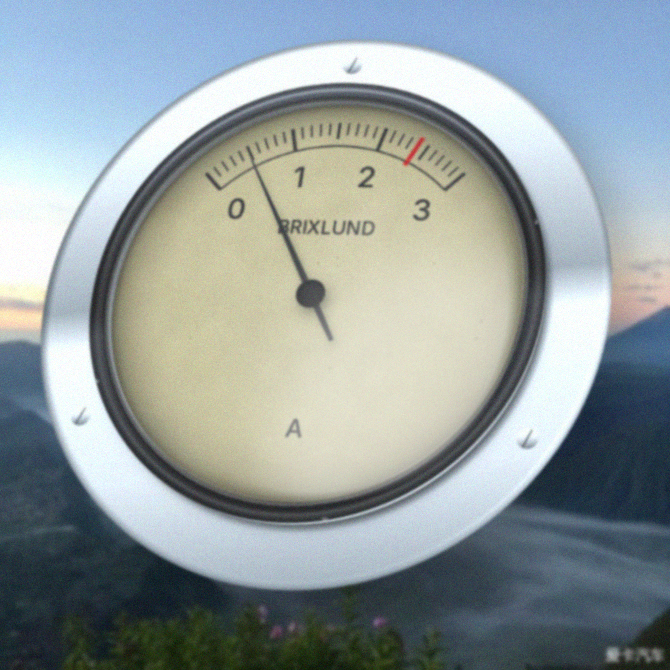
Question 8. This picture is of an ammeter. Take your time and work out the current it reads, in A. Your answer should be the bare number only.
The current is 0.5
